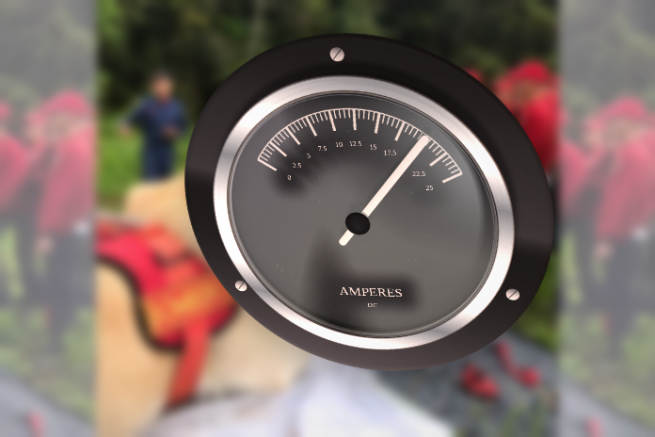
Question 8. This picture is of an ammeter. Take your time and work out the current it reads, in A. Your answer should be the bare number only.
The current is 20
